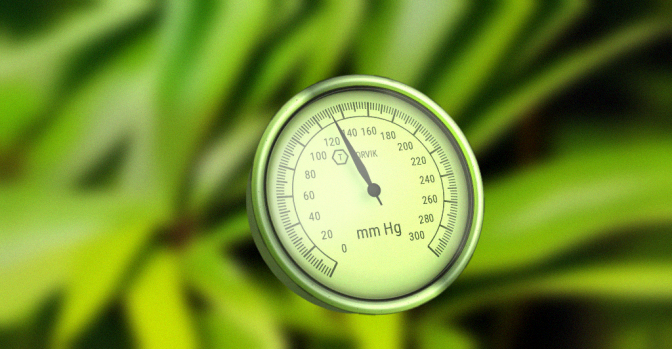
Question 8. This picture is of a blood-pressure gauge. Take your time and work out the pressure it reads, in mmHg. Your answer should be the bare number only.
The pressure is 130
